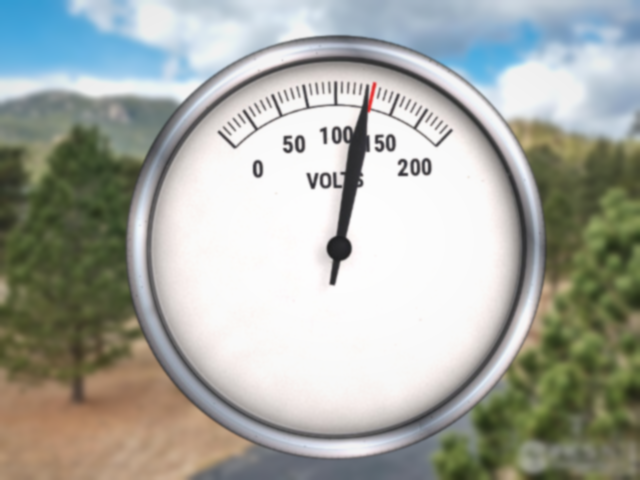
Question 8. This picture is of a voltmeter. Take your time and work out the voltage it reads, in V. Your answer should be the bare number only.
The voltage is 125
